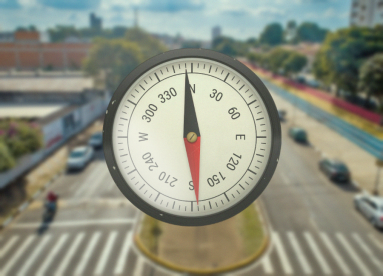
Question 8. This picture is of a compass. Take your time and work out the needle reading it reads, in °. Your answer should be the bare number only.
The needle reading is 175
